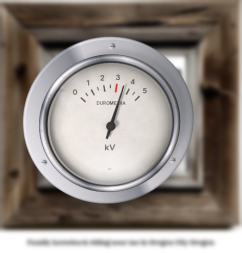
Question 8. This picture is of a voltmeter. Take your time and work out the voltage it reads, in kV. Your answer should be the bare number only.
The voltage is 3.5
